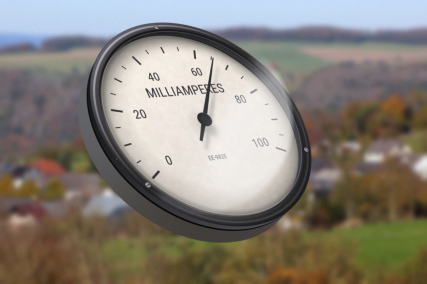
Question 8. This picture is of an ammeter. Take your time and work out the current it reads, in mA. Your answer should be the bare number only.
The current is 65
